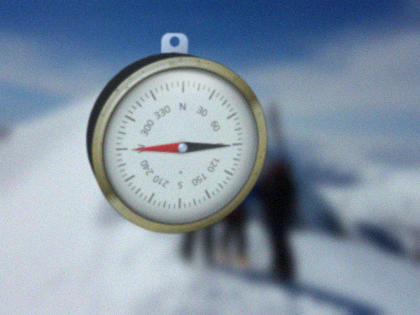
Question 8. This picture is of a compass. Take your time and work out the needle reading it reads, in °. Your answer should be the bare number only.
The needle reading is 270
